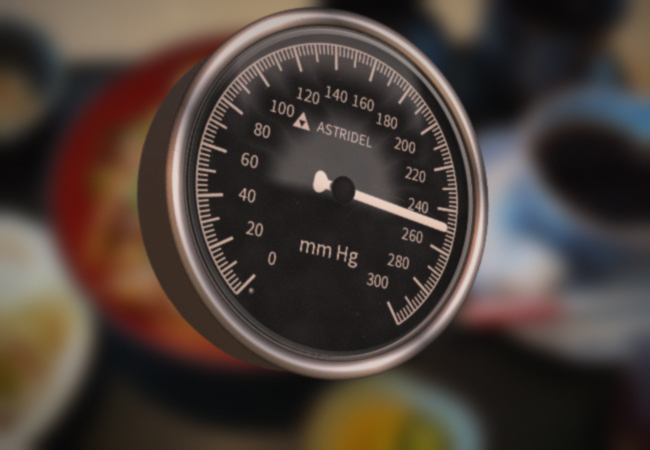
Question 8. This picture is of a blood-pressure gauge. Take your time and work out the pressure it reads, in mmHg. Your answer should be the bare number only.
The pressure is 250
